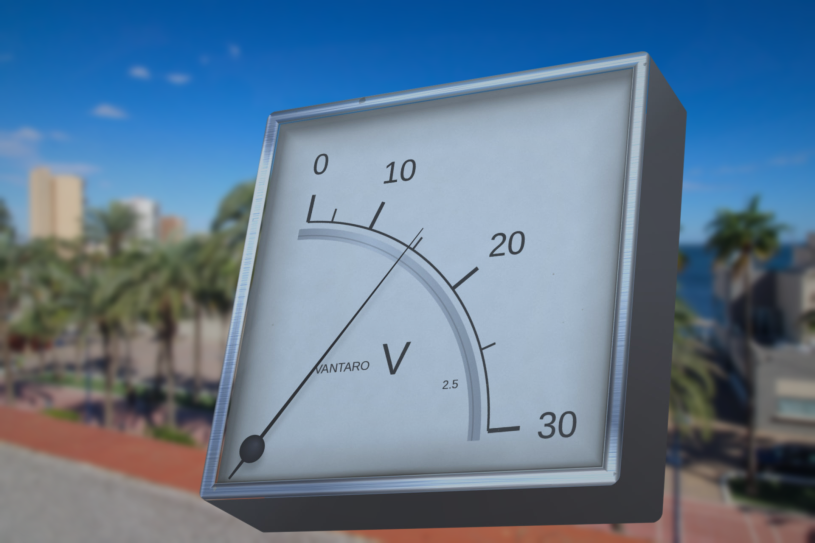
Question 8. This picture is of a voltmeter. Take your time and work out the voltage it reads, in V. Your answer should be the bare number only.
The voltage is 15
